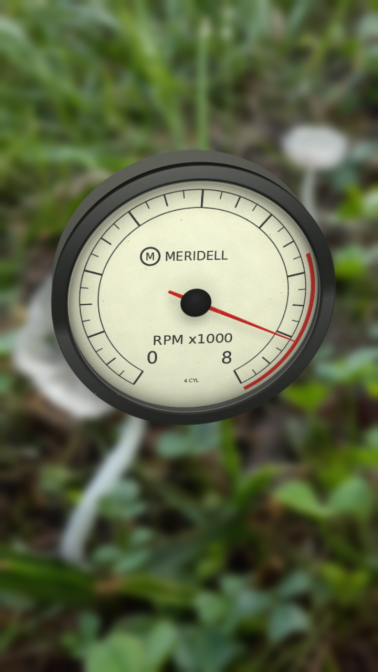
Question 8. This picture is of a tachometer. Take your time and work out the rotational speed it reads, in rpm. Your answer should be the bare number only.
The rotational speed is 7000
